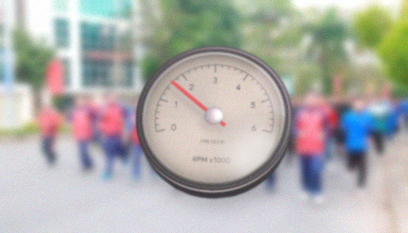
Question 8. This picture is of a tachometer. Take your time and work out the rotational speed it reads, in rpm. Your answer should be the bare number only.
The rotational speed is 1600
